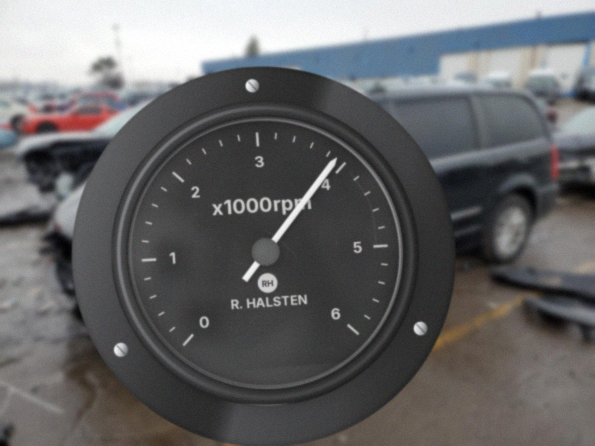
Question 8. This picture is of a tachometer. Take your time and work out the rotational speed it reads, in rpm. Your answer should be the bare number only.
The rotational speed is 3900
